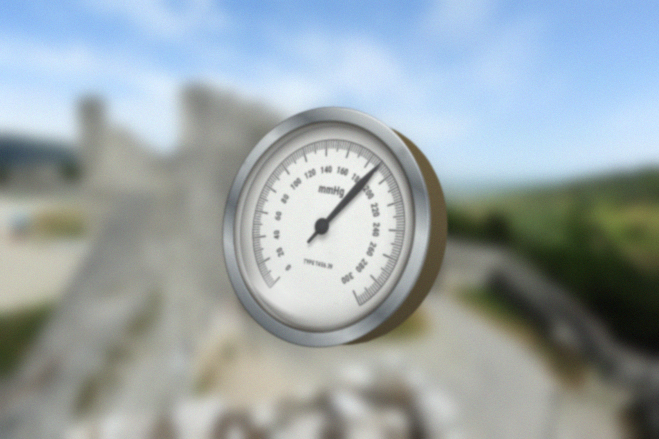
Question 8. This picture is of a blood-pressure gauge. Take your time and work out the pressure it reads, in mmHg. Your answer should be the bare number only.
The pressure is 190
